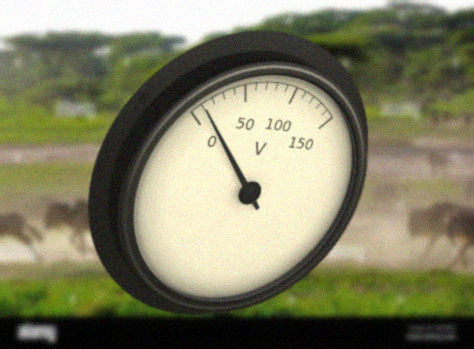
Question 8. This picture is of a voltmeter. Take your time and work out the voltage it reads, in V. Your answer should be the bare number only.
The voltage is 10
